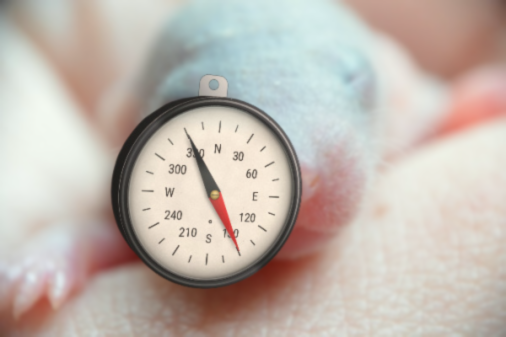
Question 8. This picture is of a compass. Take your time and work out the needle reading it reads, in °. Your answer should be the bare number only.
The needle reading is 150
